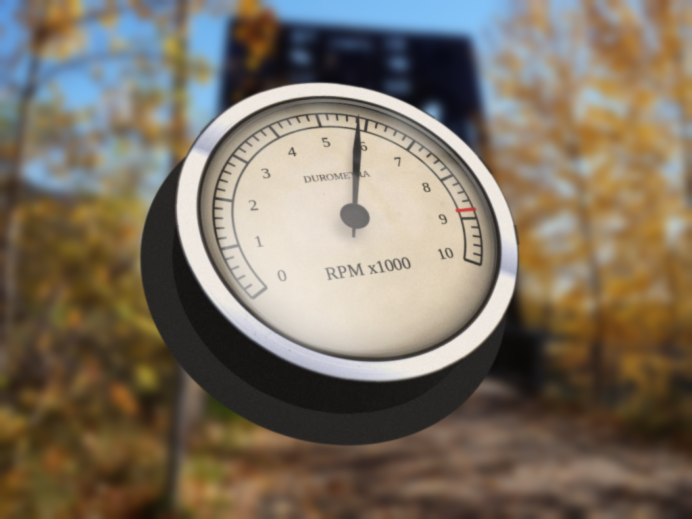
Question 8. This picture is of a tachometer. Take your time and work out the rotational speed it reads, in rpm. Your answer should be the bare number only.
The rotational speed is 5800
